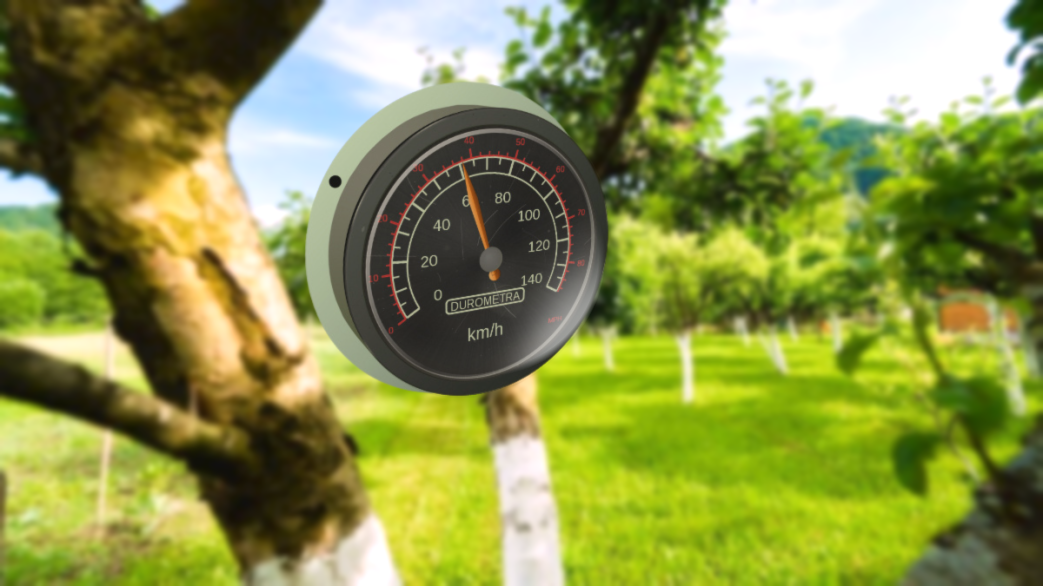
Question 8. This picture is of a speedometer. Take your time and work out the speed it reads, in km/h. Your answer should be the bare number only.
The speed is 60
